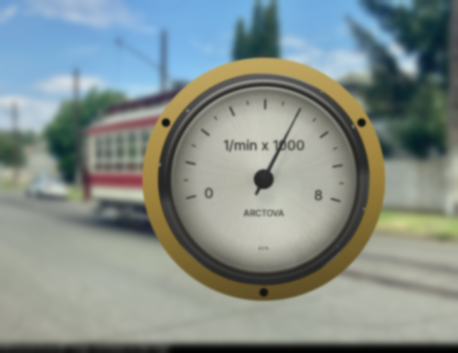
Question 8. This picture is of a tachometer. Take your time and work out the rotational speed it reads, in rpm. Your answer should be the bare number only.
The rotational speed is 5000
